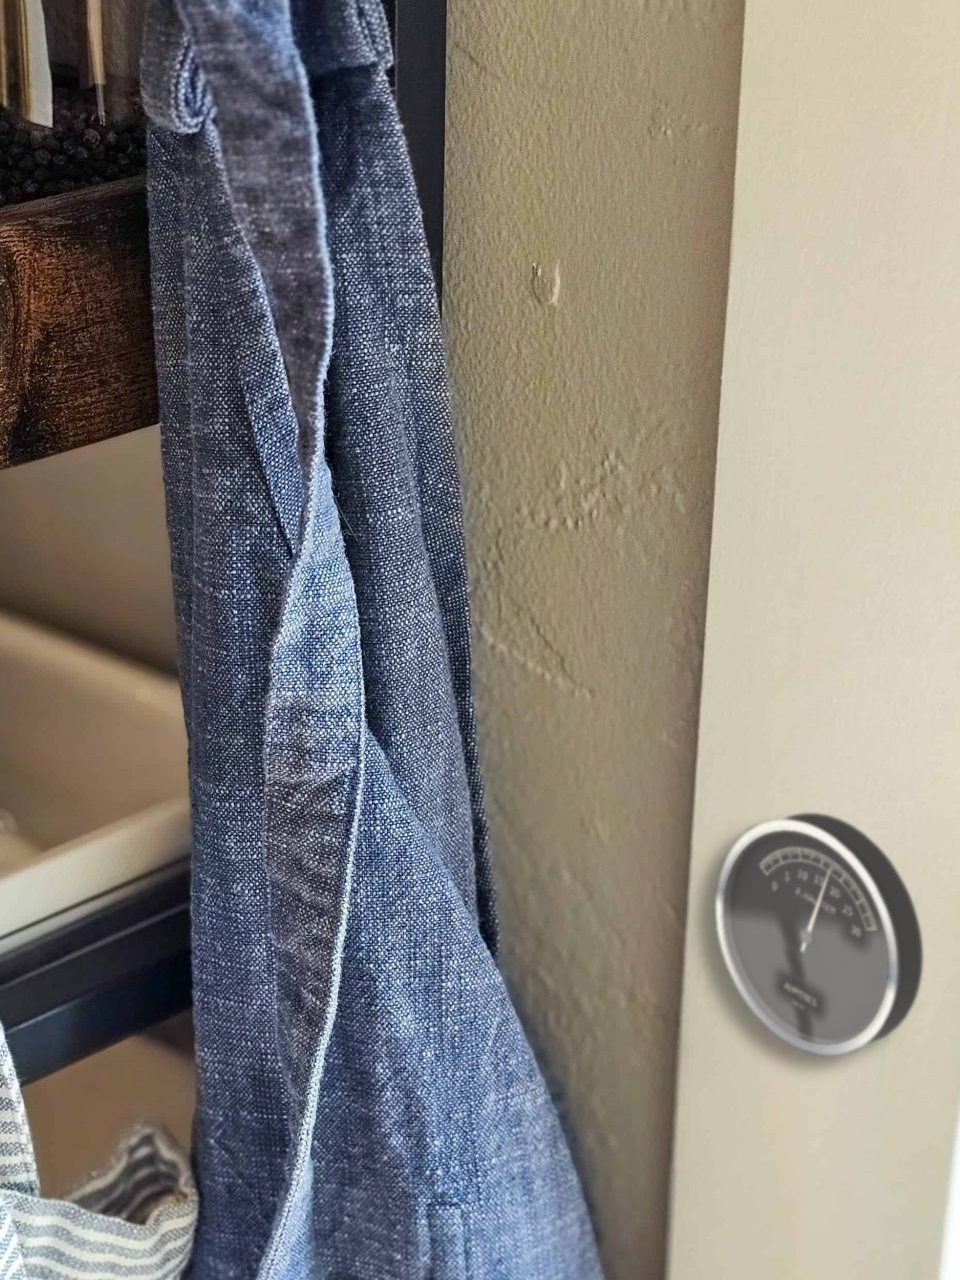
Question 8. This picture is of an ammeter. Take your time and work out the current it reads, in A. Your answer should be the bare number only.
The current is 17.5
